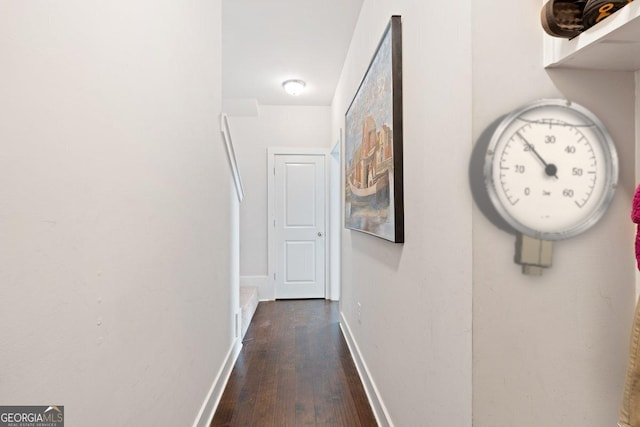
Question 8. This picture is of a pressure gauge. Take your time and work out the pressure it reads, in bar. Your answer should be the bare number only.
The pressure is 20
